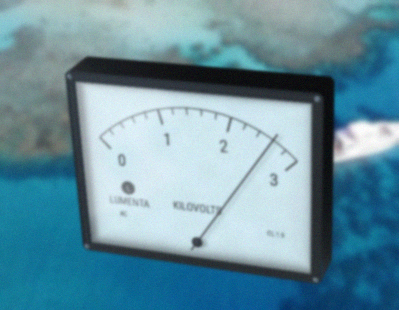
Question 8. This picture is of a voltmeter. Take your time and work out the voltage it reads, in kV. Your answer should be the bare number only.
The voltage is 2.6
